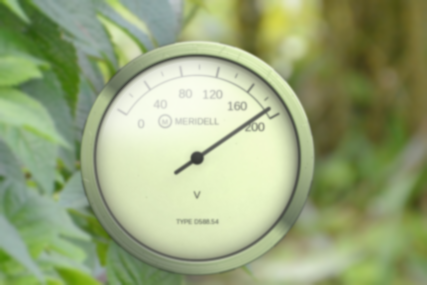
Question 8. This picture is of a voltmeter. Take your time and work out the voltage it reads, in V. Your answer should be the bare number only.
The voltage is 190
